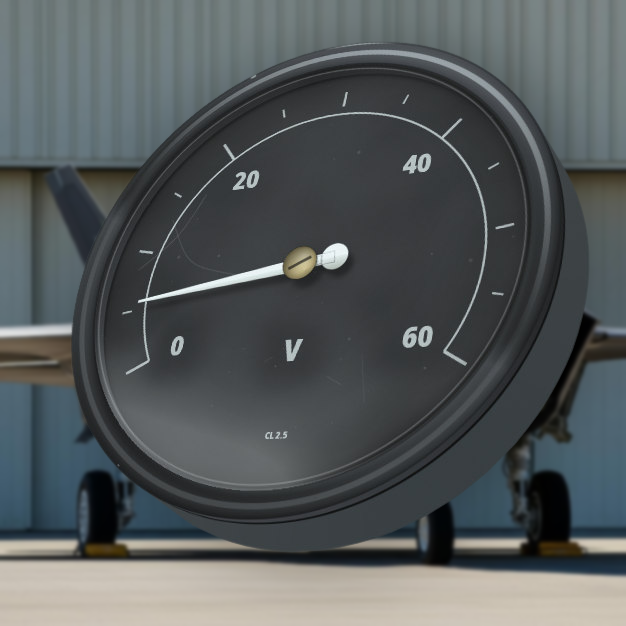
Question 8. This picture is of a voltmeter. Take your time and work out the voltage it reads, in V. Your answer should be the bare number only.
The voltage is 5
